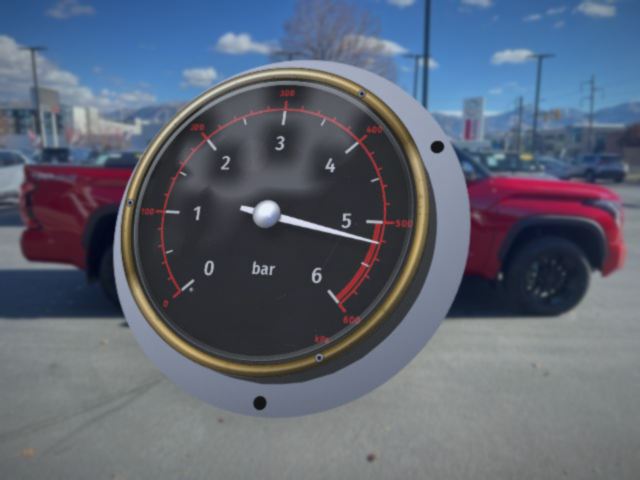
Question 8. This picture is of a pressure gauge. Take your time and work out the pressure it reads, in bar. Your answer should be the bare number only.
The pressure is 5.25
